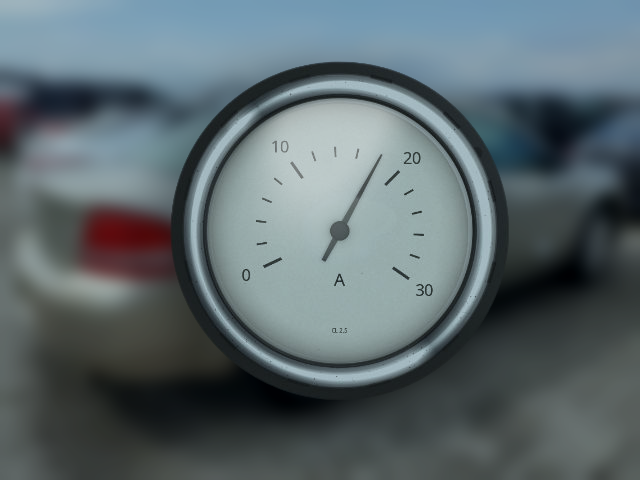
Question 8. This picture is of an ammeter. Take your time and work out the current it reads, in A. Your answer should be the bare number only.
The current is 18
